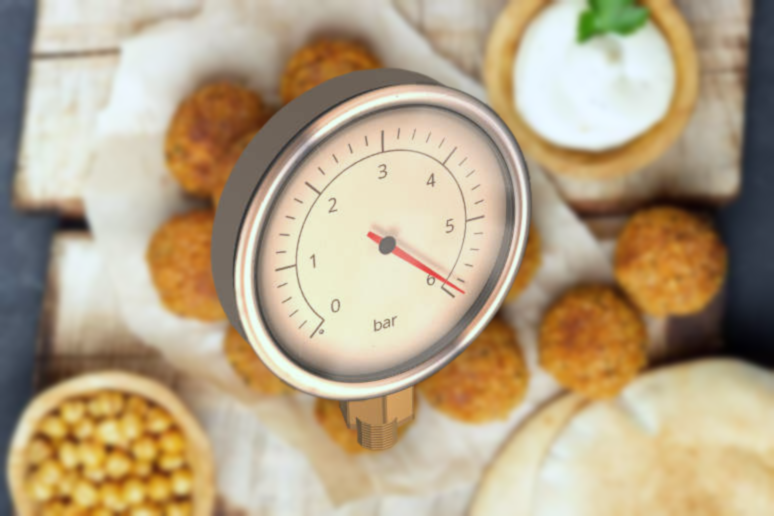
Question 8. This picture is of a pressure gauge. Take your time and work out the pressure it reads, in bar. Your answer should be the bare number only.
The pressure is 5.9
